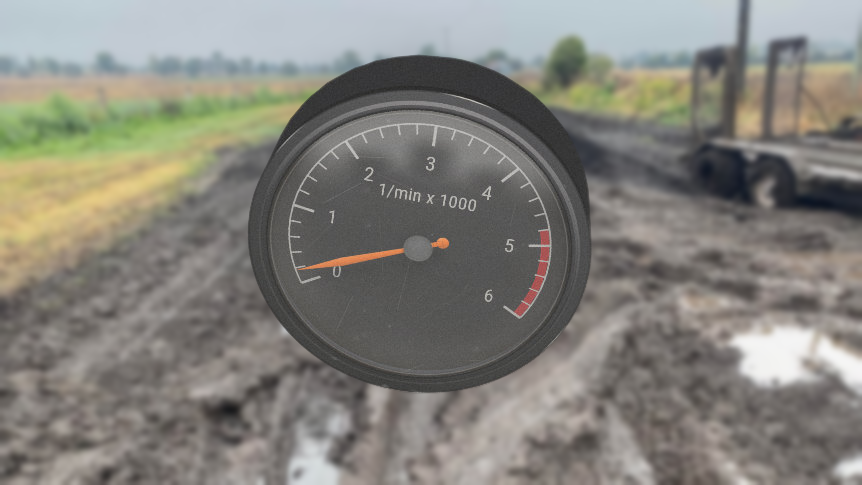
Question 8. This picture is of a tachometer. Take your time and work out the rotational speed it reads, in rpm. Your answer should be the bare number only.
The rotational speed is 200
